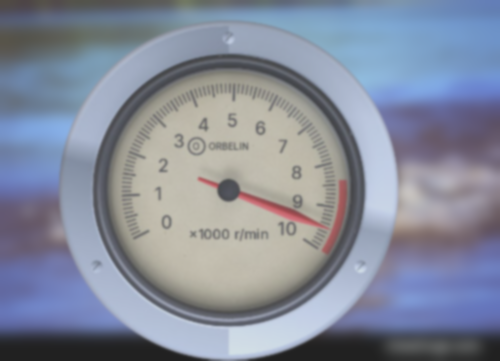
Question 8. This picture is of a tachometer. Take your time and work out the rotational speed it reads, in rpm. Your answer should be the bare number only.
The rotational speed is 9500
